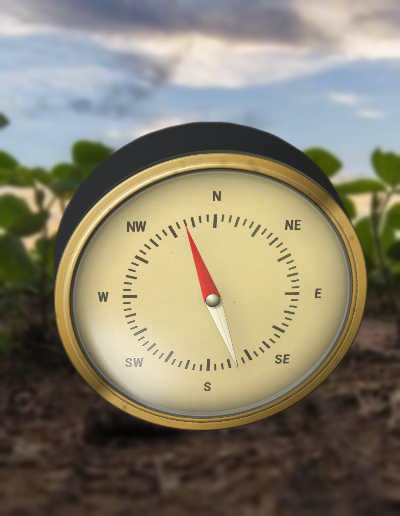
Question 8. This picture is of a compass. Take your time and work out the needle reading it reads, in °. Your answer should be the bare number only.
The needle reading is 340
